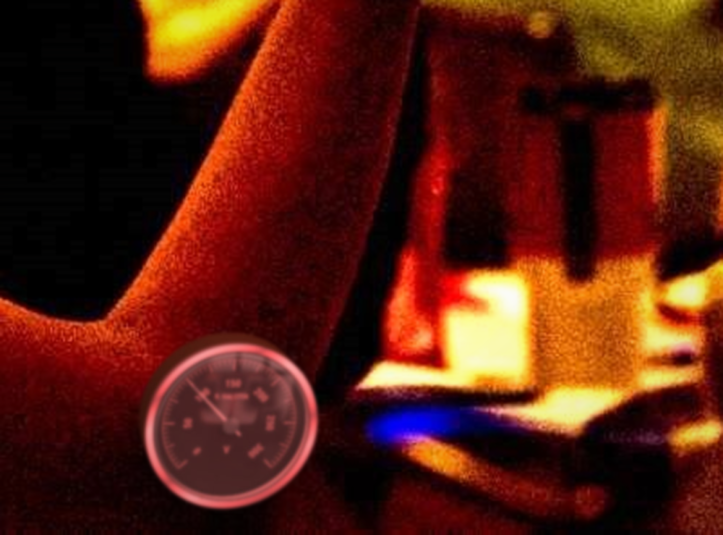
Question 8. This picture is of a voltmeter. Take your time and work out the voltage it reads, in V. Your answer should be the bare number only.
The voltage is 100
